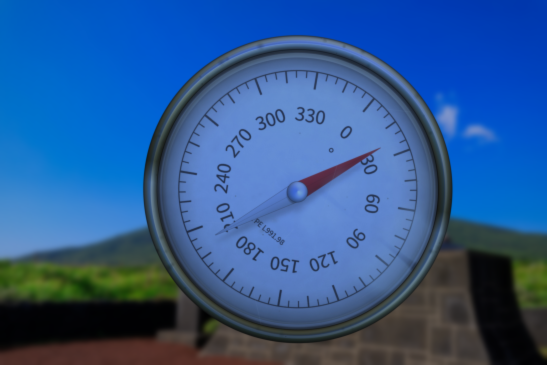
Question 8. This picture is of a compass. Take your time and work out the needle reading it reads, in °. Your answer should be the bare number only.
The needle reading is 22.5
